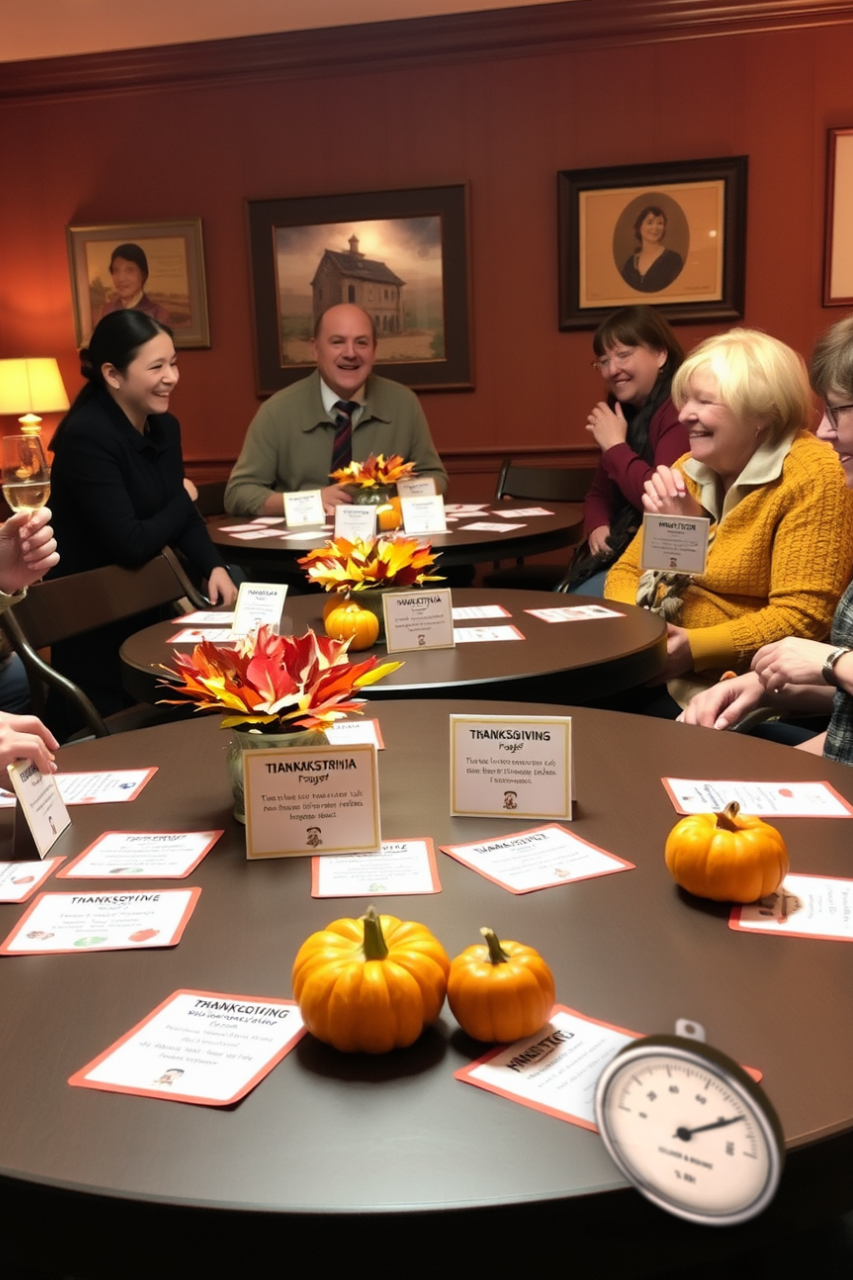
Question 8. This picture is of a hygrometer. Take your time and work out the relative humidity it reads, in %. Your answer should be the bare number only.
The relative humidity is 80
